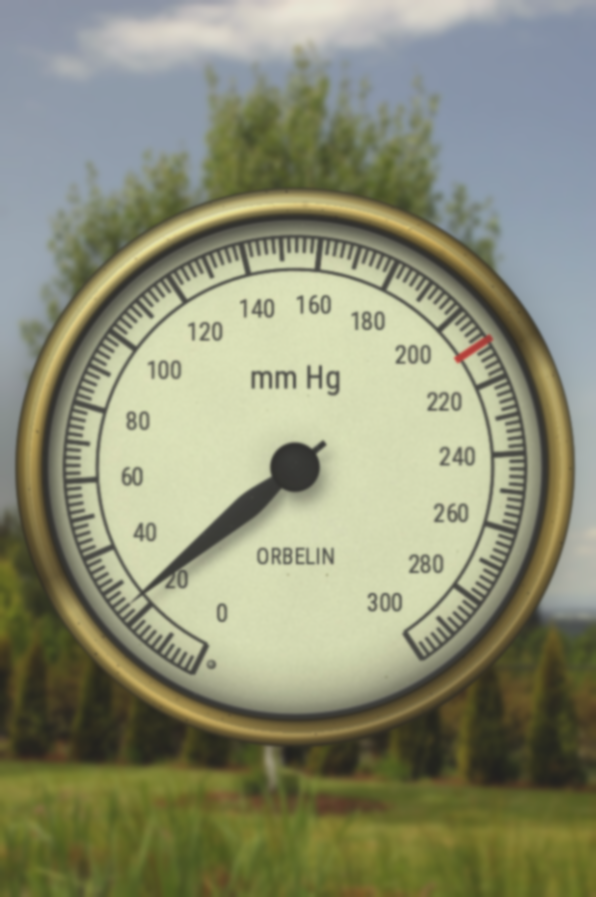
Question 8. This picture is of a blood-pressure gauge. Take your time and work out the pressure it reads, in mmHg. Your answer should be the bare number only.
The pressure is 24
